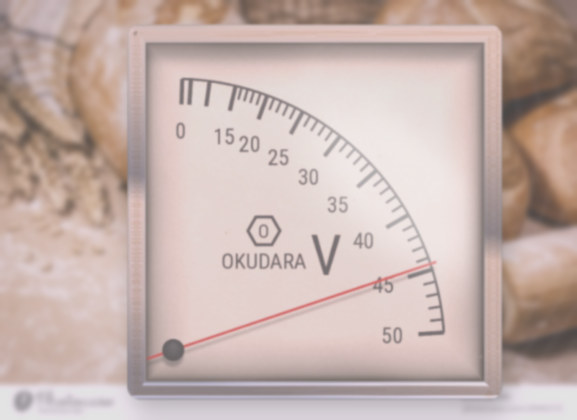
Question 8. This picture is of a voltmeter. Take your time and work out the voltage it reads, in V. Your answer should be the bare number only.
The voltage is 44.5
